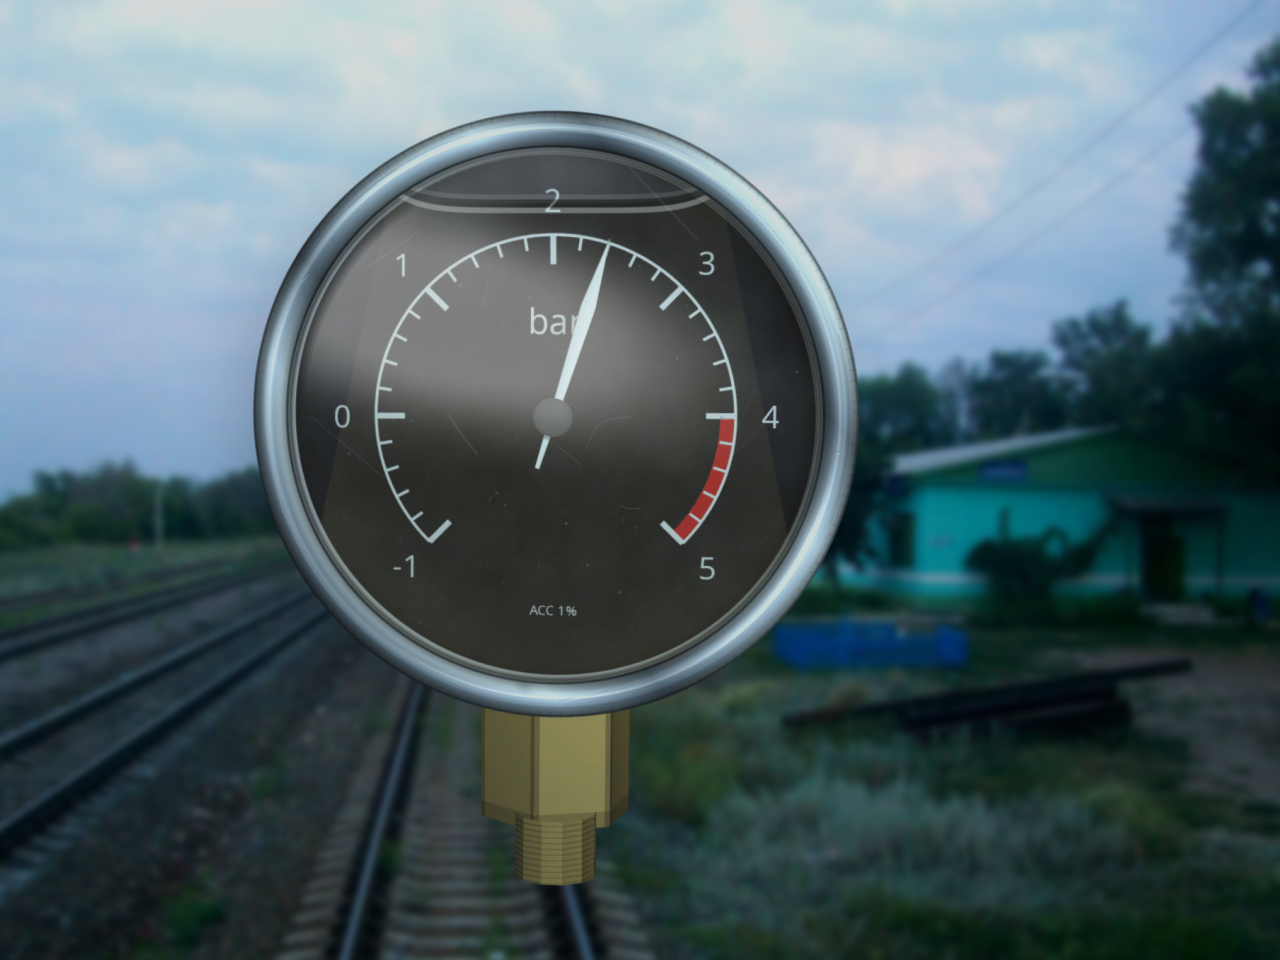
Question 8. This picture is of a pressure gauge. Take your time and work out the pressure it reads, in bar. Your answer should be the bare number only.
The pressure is 2.4
